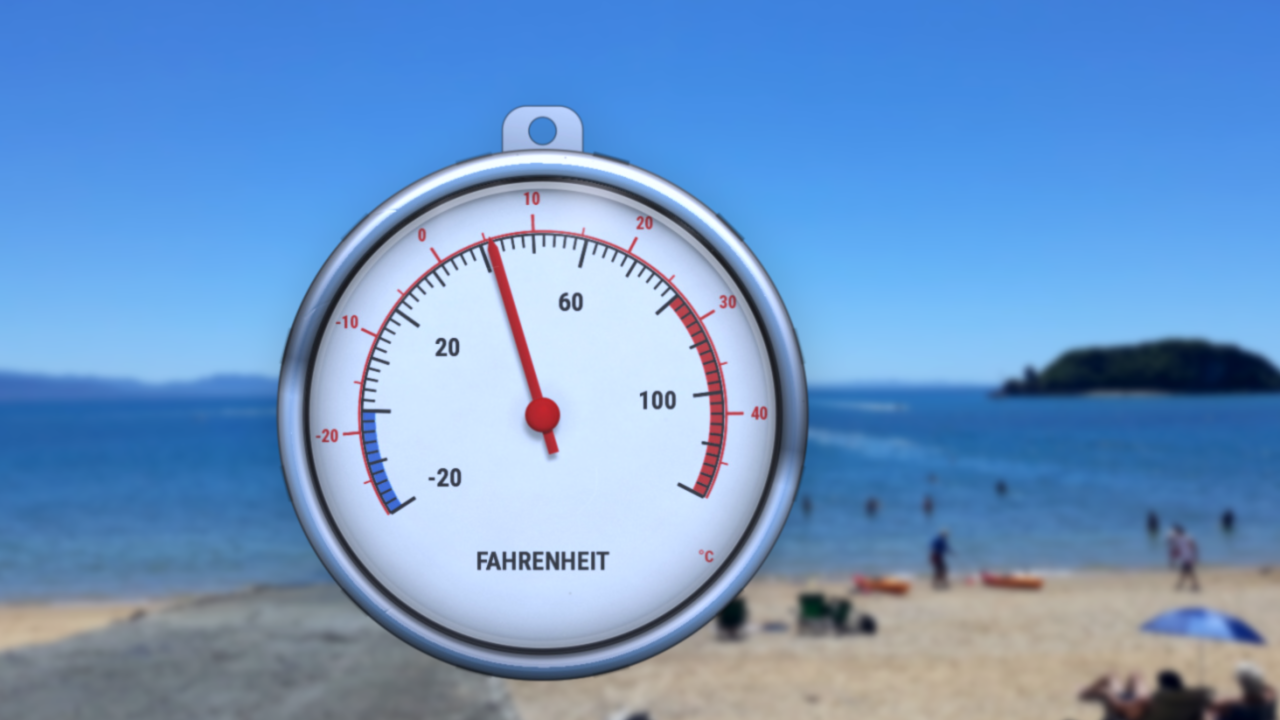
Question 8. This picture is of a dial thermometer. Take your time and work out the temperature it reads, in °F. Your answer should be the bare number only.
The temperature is 42
